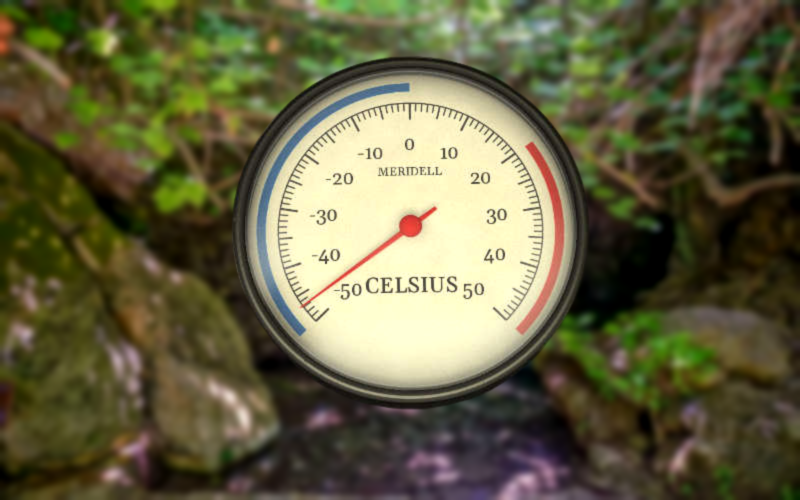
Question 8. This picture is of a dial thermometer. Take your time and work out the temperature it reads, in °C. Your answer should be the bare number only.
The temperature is -47
